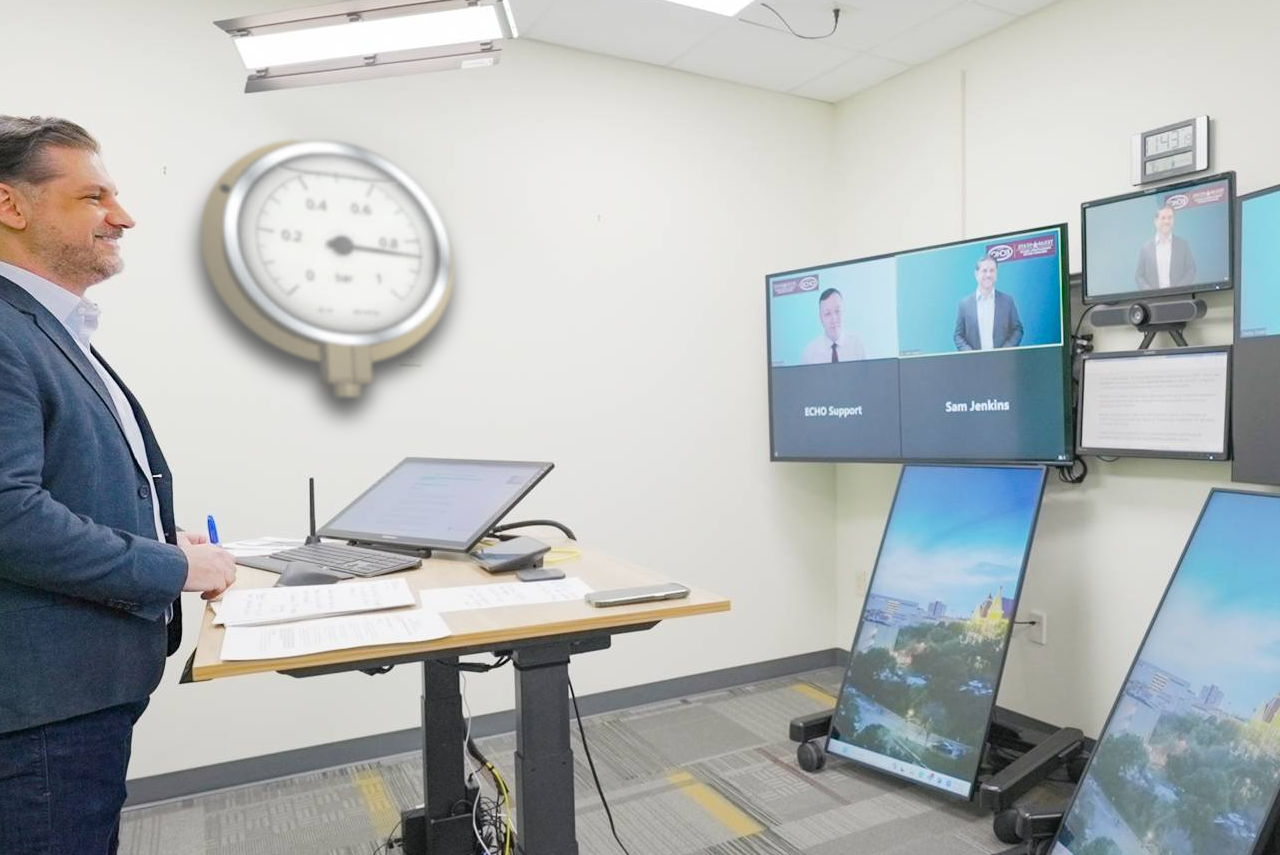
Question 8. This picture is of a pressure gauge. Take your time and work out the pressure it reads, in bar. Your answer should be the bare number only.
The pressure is 0.85
